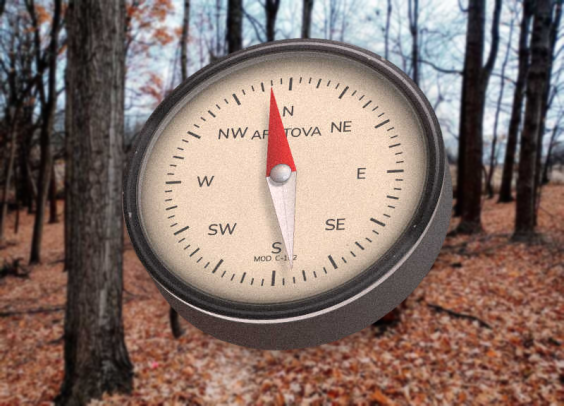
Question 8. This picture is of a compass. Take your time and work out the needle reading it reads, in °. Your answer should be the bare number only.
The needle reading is 350
